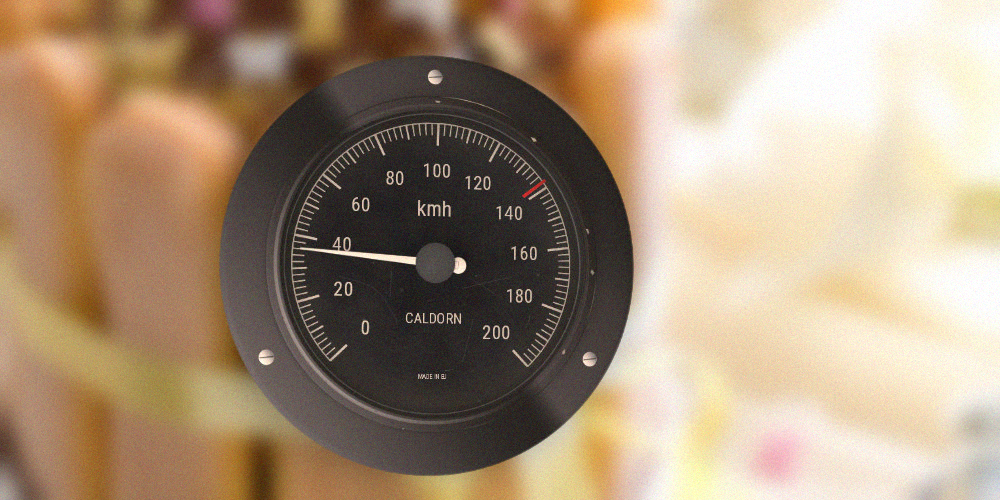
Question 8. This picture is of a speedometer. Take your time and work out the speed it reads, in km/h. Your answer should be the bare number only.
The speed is 36
